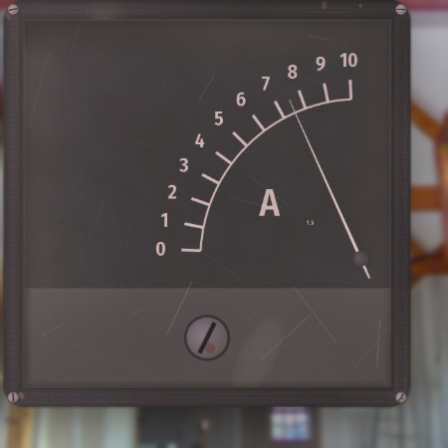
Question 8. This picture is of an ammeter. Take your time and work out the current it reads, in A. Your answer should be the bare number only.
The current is 7.5
